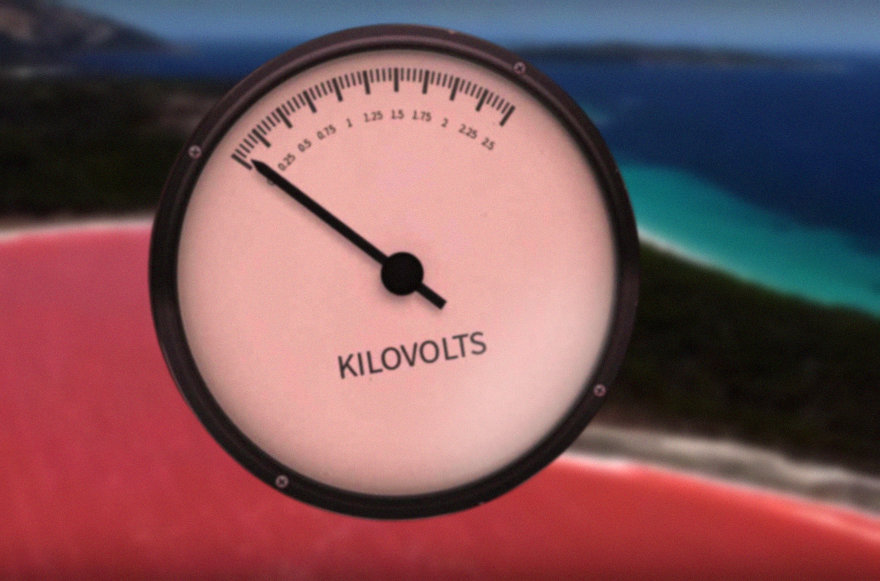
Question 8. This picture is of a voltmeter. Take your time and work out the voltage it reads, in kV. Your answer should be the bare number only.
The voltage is 0.05
